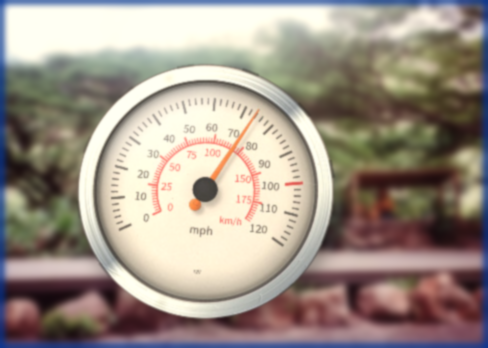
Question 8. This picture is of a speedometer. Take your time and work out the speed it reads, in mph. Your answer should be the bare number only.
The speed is 74
